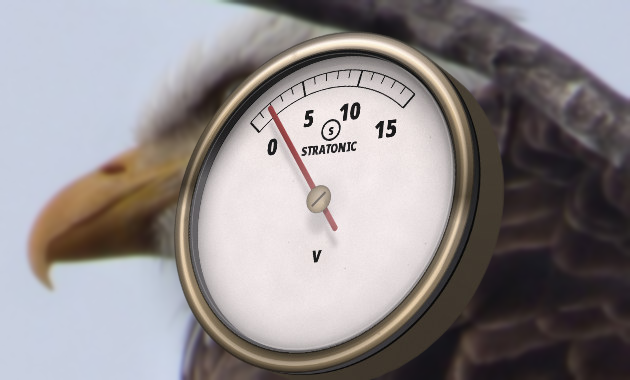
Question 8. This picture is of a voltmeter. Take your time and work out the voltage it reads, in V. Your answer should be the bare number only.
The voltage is 2
